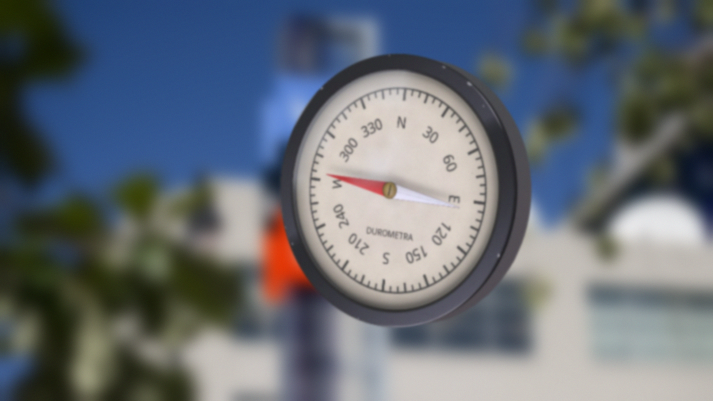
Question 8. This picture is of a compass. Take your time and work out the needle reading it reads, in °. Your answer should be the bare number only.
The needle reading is 275
